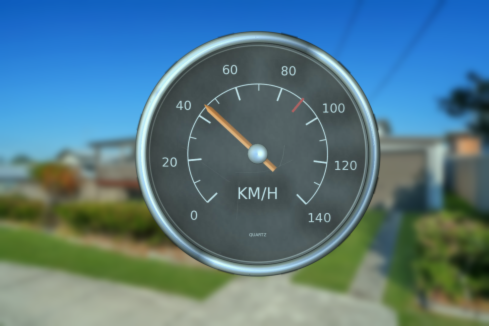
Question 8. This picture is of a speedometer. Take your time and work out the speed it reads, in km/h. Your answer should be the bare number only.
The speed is 45
